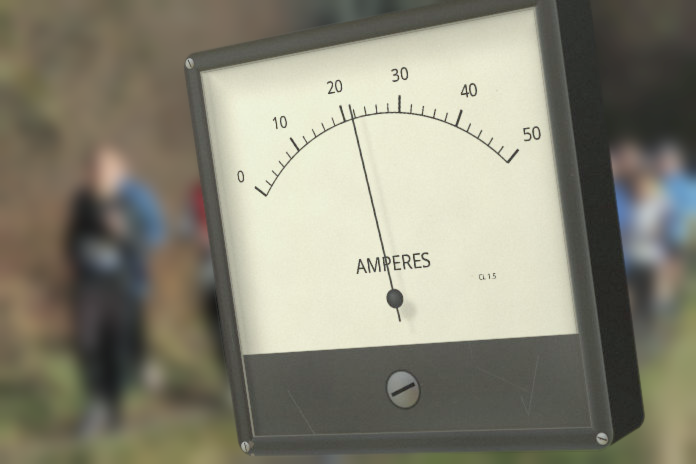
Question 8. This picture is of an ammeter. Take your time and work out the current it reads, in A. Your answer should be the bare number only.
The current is 22
